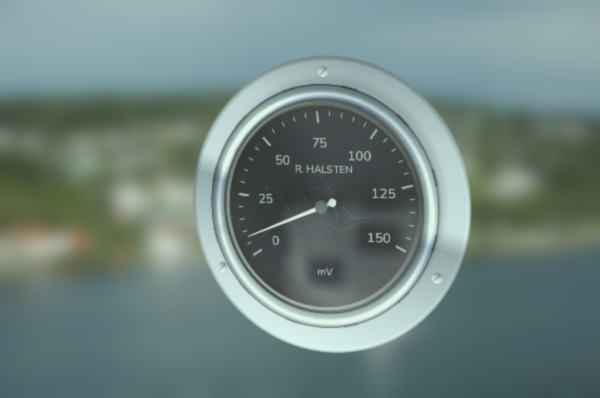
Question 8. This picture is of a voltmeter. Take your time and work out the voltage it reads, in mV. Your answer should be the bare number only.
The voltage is 7.5
